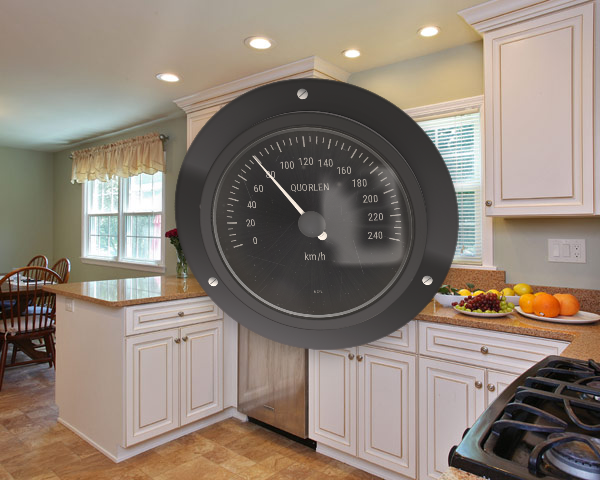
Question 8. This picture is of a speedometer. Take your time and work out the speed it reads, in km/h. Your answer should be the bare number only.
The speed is 80
